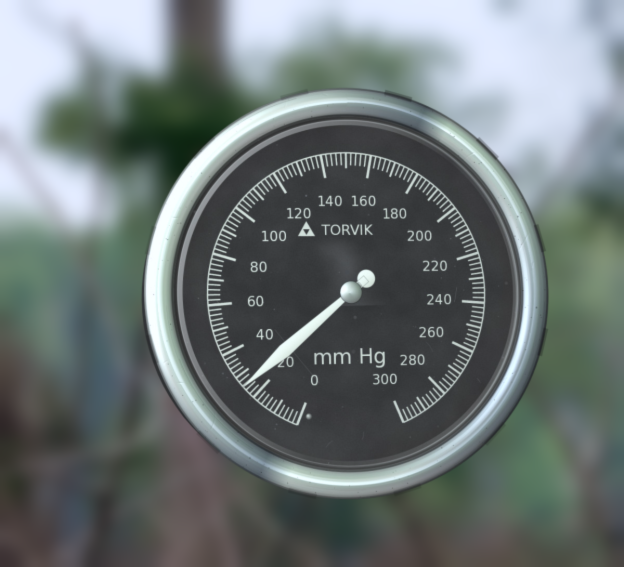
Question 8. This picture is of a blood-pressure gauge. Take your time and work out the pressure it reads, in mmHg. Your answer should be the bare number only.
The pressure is 26
